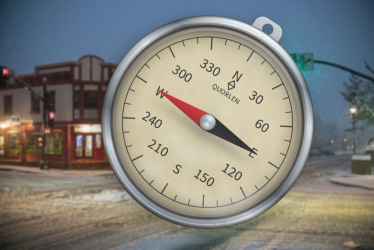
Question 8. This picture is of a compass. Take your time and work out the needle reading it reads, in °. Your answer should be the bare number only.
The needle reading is 270
